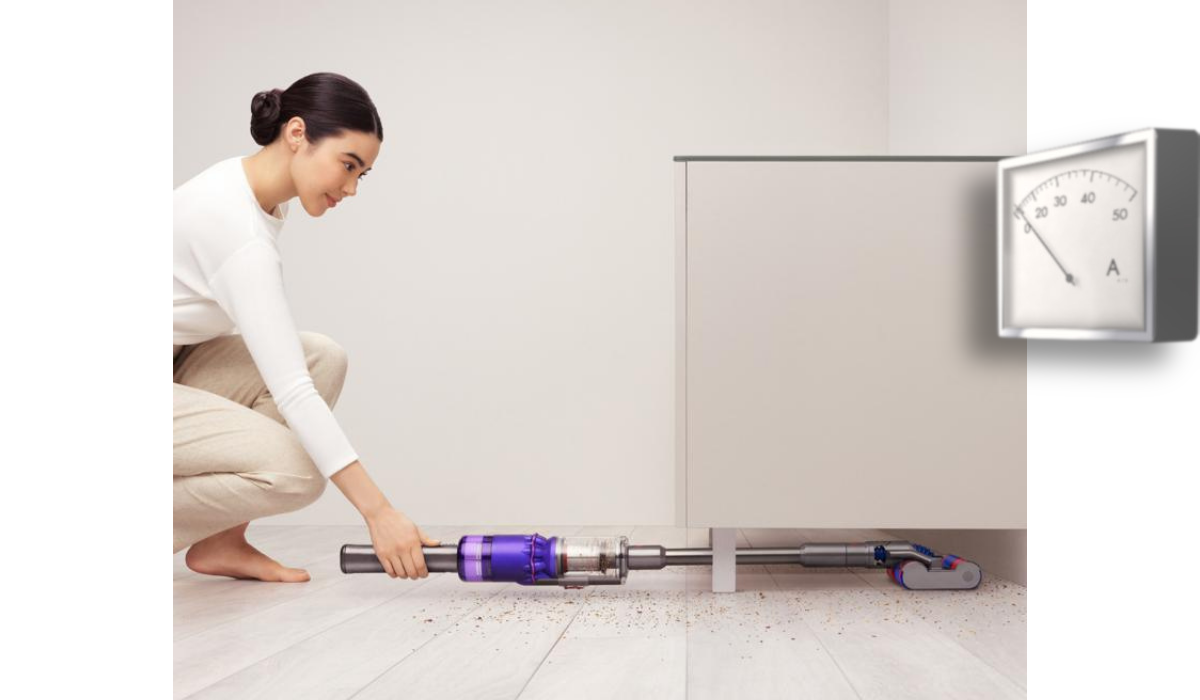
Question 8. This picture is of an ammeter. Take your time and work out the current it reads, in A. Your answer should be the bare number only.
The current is 10
